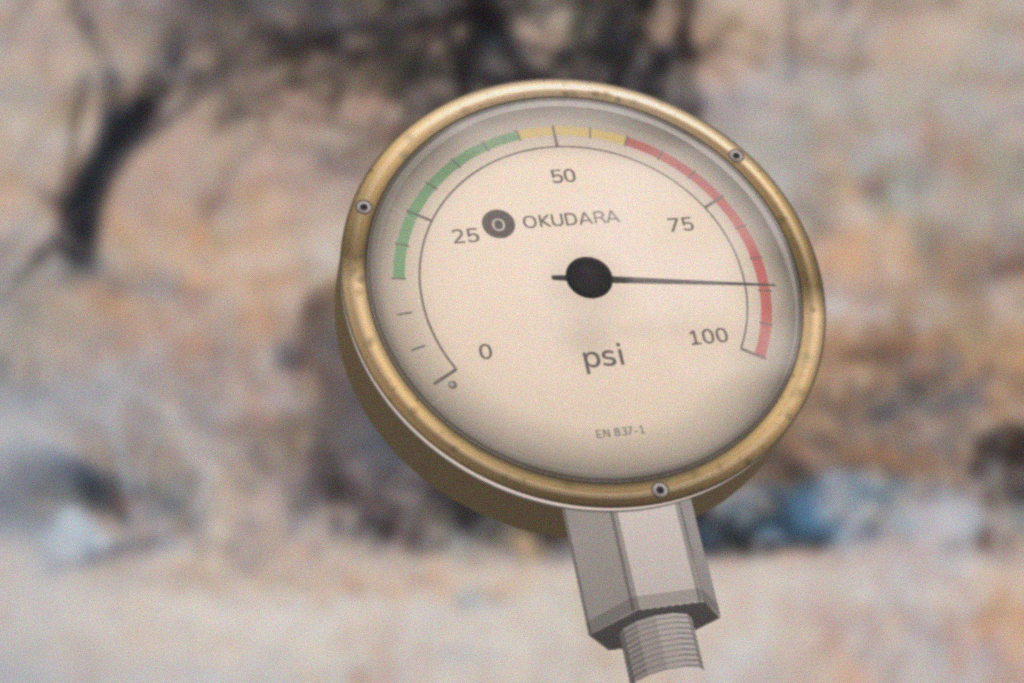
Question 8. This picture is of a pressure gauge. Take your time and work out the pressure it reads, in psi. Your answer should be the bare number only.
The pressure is 90
